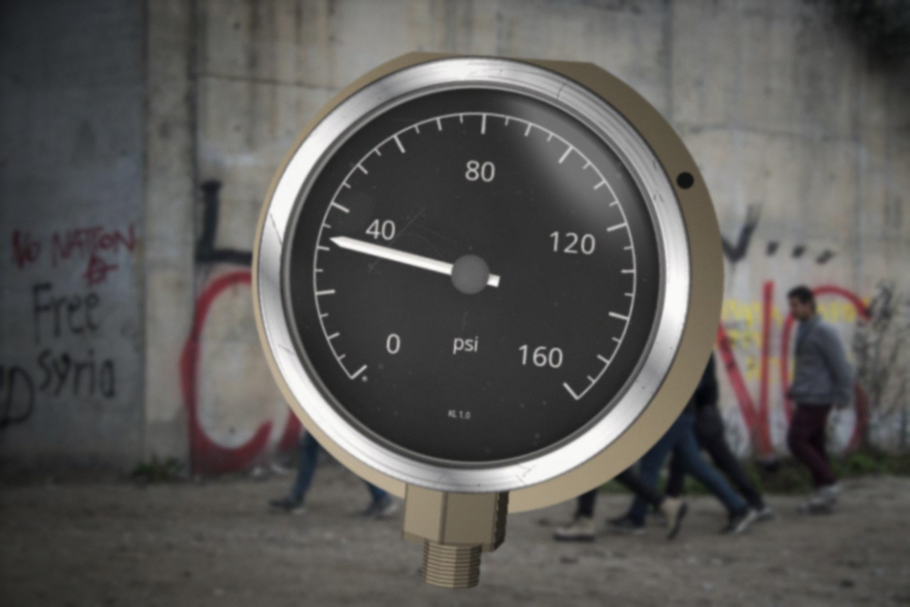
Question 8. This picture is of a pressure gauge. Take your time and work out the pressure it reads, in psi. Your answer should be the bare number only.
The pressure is 32.5
